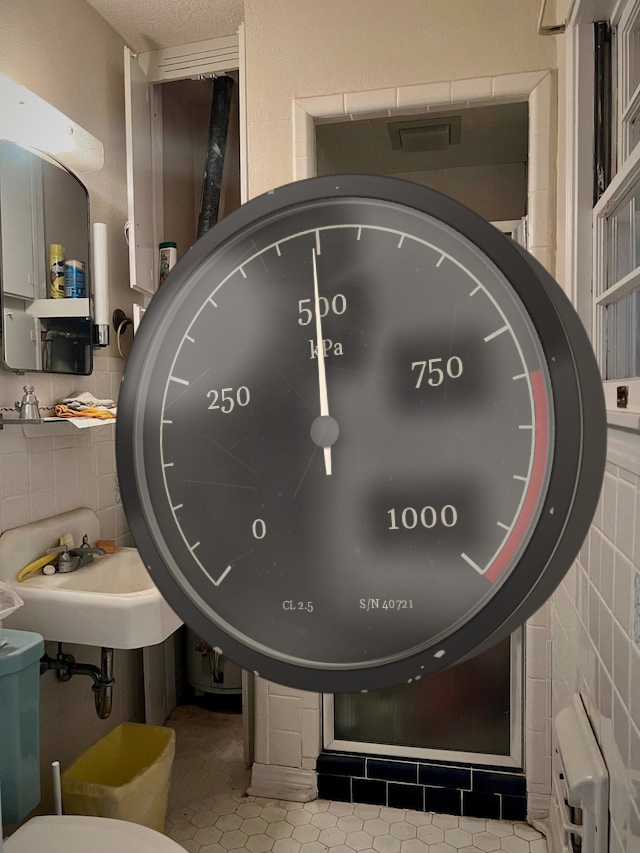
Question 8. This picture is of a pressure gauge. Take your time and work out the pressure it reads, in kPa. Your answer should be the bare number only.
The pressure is 500
